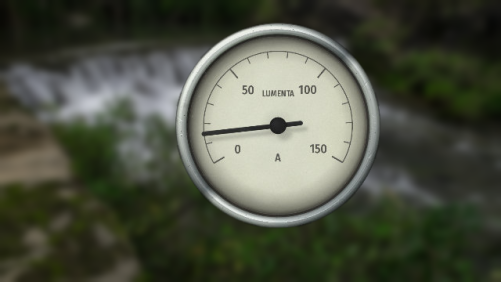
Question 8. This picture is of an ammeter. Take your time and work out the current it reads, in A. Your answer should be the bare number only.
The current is 15
